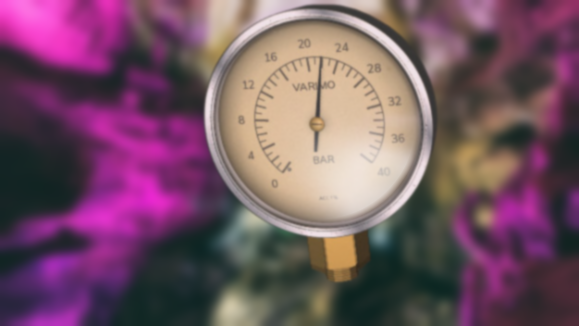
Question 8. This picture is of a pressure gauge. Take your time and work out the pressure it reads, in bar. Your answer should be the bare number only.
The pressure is 22
